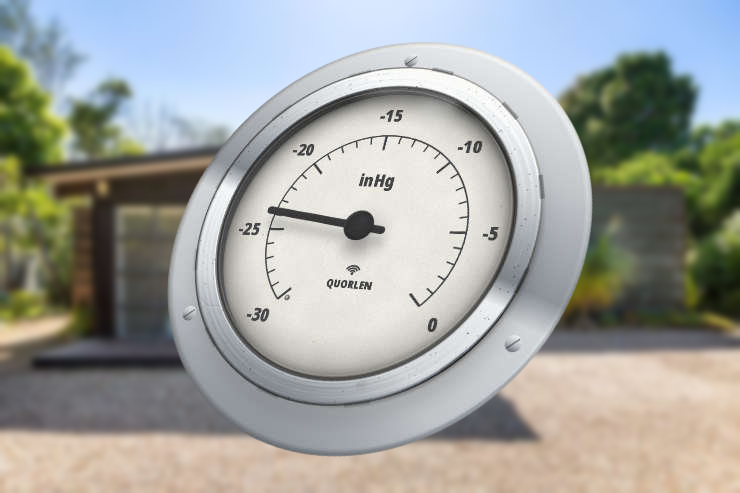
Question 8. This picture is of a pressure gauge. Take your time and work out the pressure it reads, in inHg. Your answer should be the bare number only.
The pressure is -24
